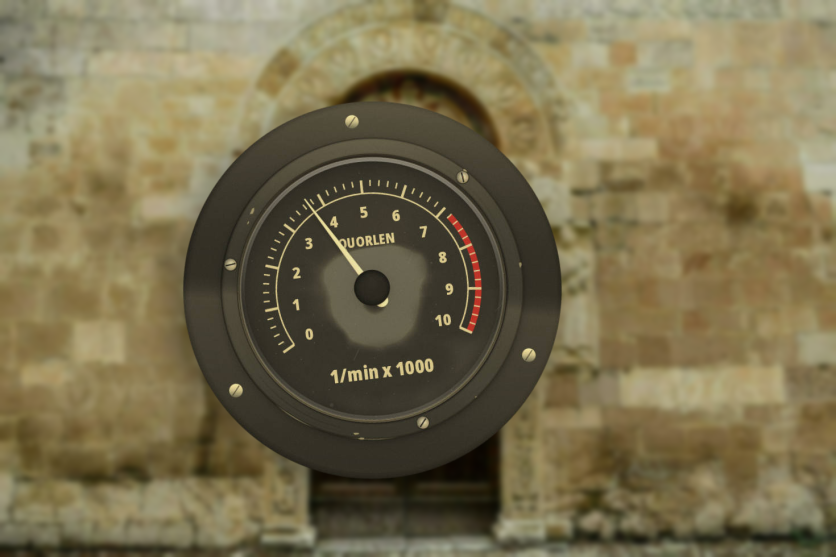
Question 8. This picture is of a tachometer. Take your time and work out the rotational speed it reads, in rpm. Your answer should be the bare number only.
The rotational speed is 3700
